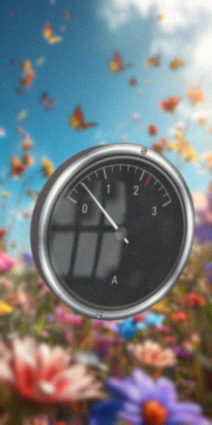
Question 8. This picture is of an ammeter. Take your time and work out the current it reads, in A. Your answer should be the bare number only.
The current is 0.4
